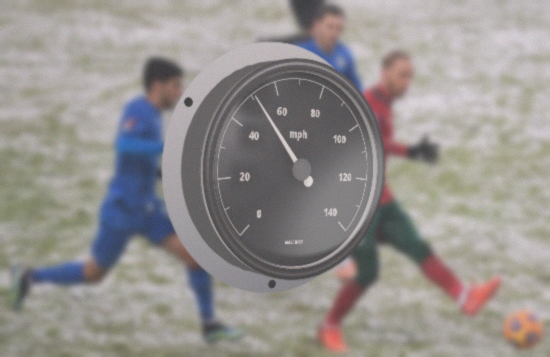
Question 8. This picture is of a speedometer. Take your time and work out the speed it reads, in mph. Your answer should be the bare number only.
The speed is 50
